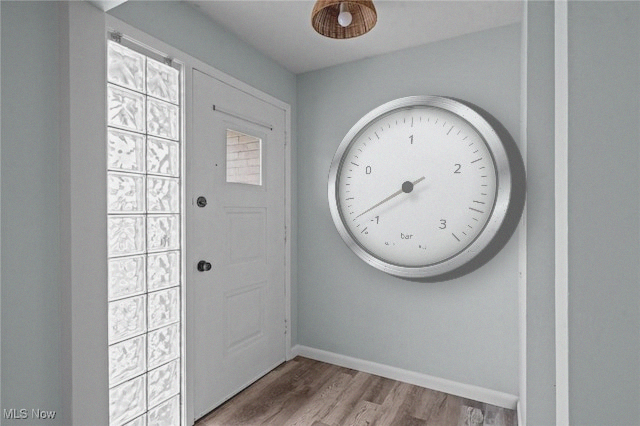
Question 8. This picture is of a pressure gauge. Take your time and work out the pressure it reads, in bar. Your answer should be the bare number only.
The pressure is -0.8
